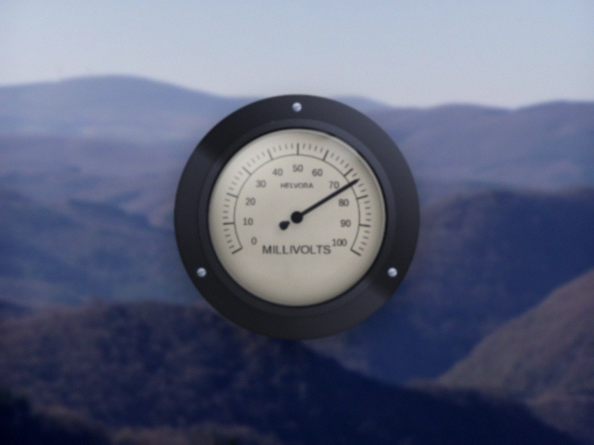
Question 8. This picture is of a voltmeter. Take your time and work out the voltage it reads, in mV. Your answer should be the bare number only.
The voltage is 74
